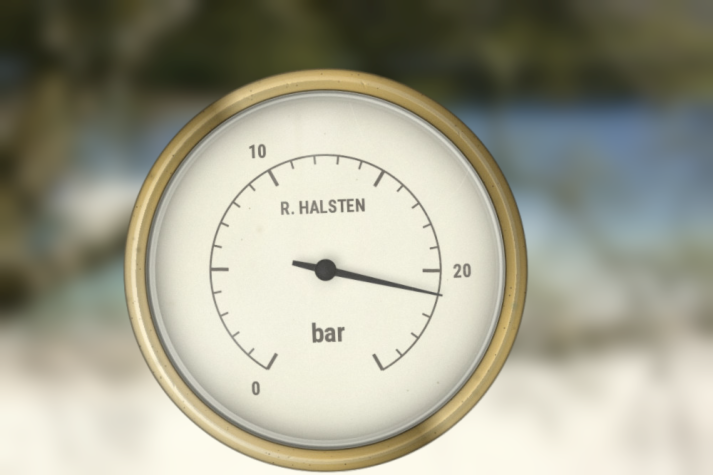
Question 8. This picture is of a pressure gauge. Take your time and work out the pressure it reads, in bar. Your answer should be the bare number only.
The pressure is 21
